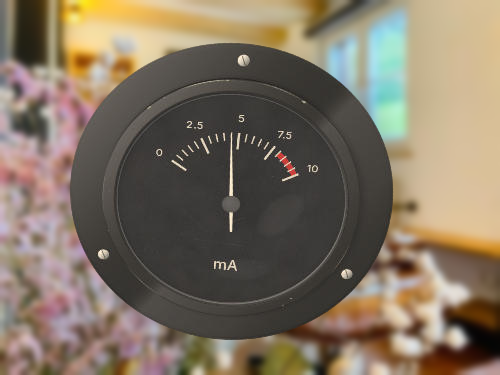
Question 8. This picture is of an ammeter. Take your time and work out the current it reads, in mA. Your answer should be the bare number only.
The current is 4.5
